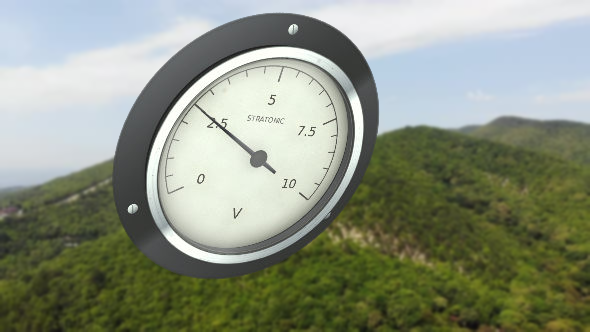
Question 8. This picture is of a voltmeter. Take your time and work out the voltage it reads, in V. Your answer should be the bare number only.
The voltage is 2.5
